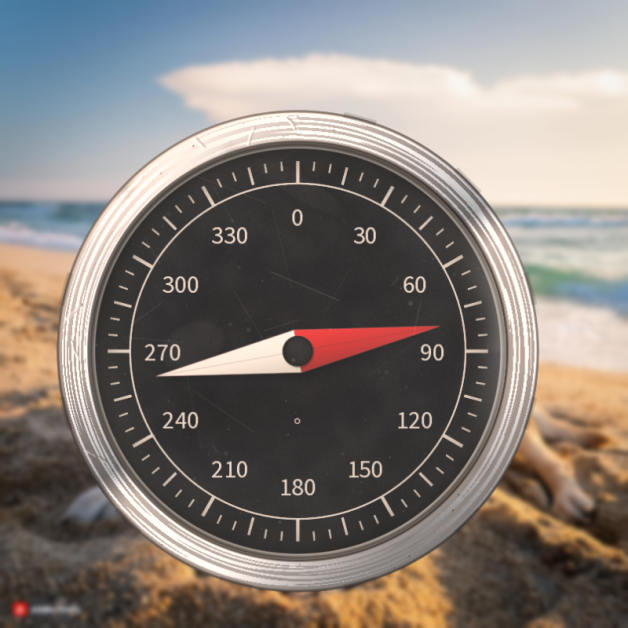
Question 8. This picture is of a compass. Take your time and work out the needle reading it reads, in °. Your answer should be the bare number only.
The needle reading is 80
